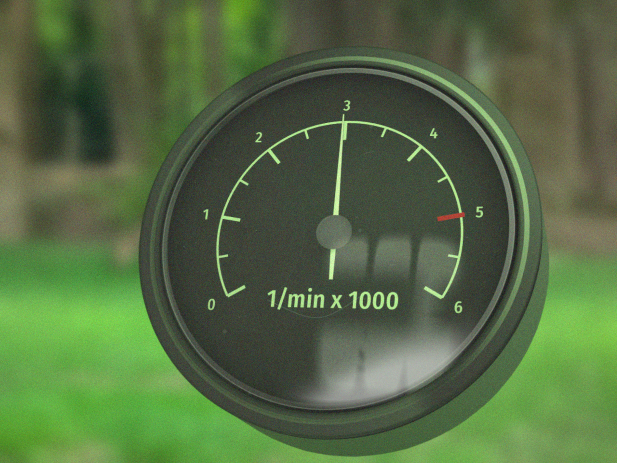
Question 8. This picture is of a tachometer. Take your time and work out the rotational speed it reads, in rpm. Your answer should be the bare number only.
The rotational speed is 3000
